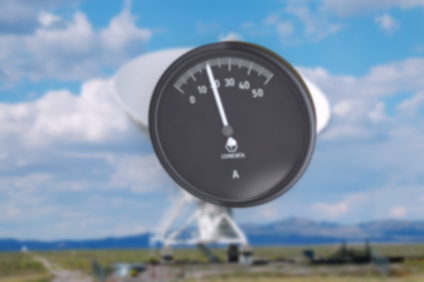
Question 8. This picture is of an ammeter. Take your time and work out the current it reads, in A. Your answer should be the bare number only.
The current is 20
